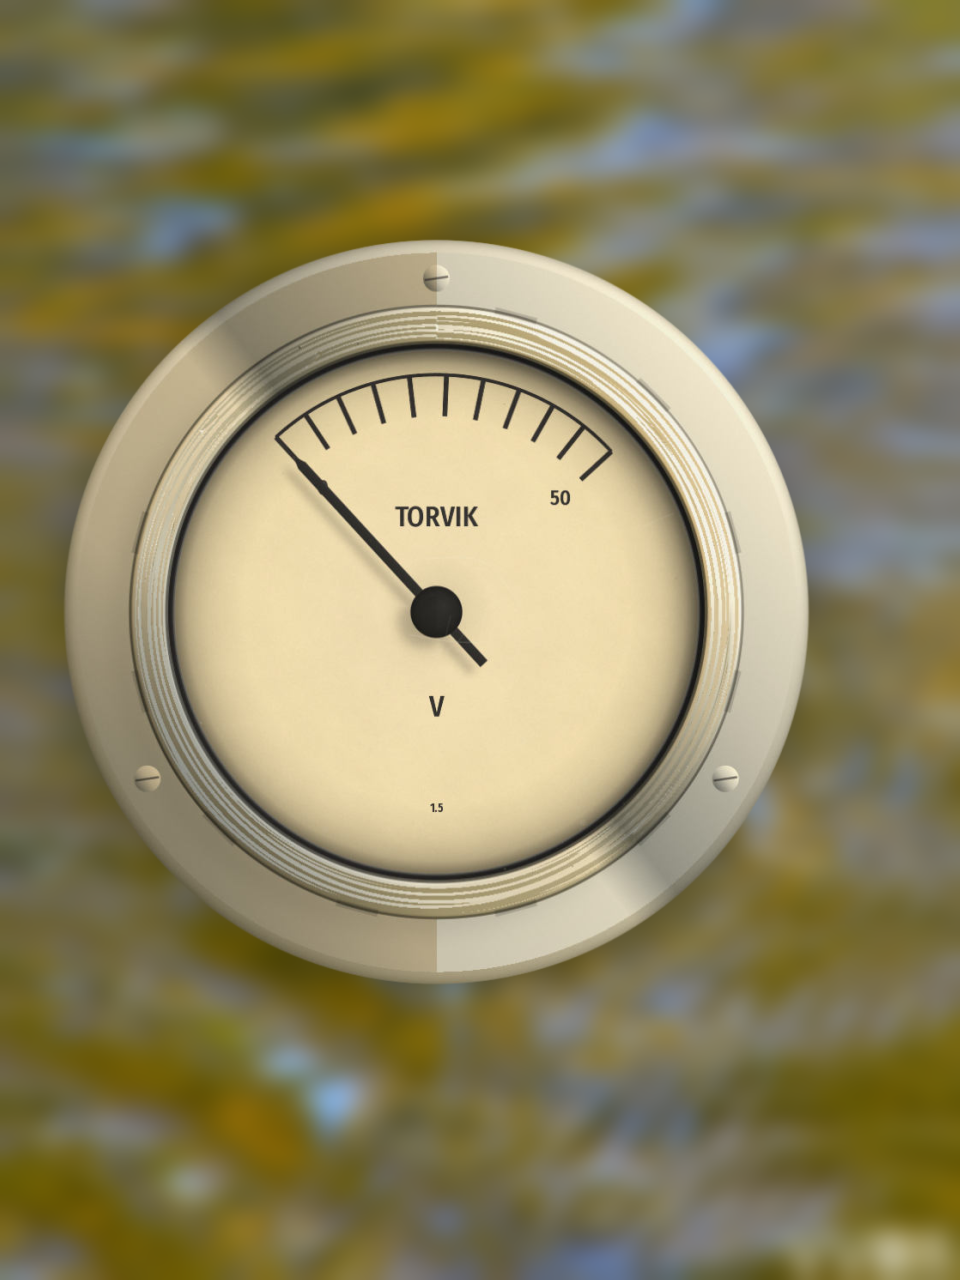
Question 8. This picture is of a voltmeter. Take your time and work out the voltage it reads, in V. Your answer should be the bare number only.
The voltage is 0
